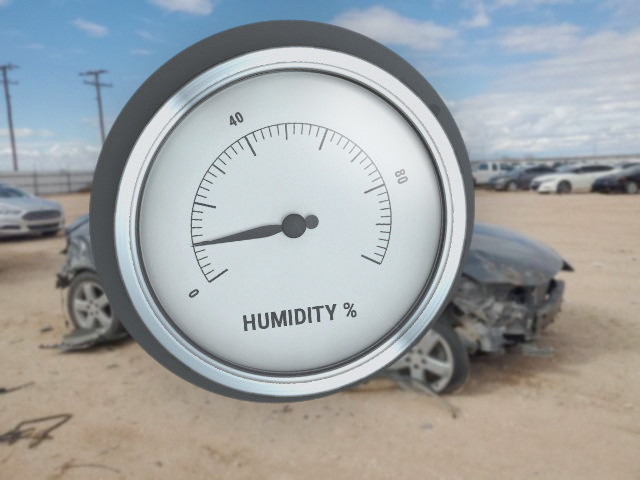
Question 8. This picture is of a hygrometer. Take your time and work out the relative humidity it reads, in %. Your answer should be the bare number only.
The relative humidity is 10
